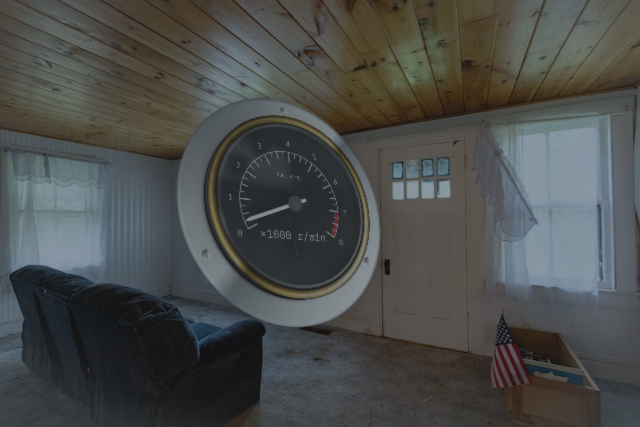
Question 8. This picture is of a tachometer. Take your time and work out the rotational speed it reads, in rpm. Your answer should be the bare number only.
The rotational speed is 250
